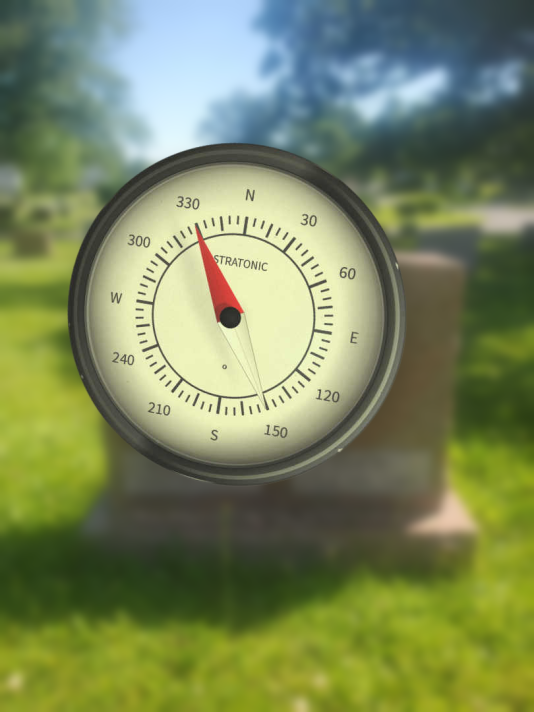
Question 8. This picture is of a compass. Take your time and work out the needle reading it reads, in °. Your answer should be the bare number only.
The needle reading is 330
